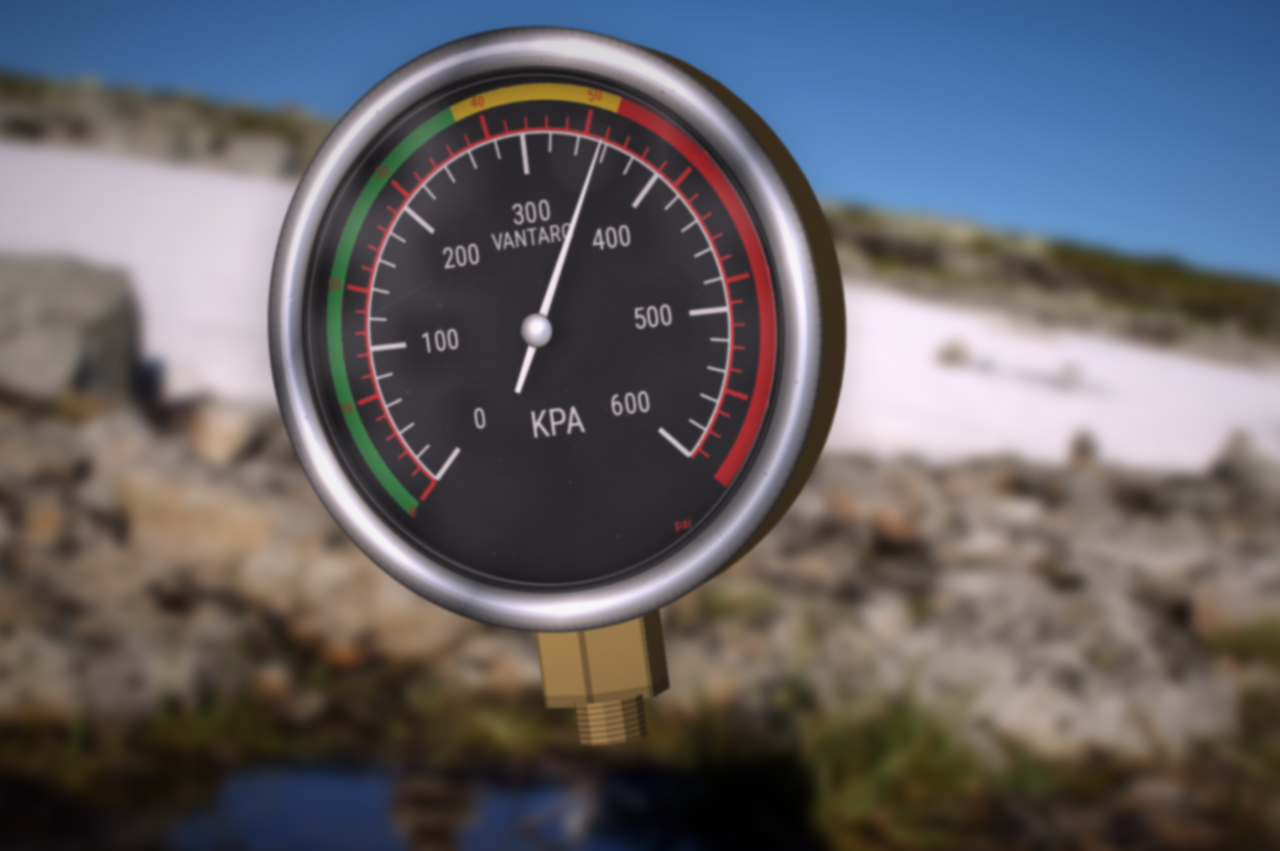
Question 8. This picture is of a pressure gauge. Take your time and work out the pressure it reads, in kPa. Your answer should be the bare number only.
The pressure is 360
